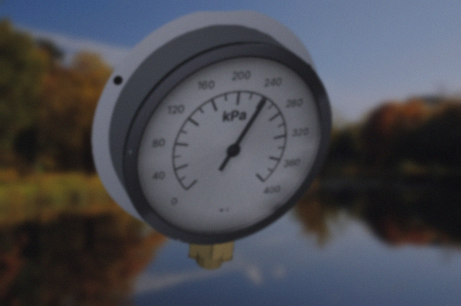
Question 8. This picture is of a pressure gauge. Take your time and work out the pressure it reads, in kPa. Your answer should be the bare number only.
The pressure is 240
